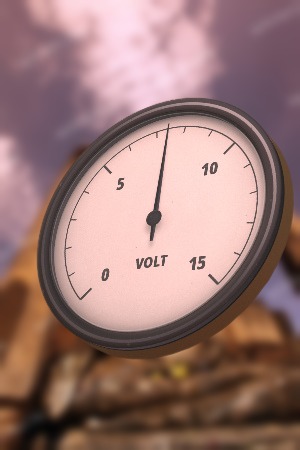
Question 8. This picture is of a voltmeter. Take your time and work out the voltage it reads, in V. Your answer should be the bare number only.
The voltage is 7.5
